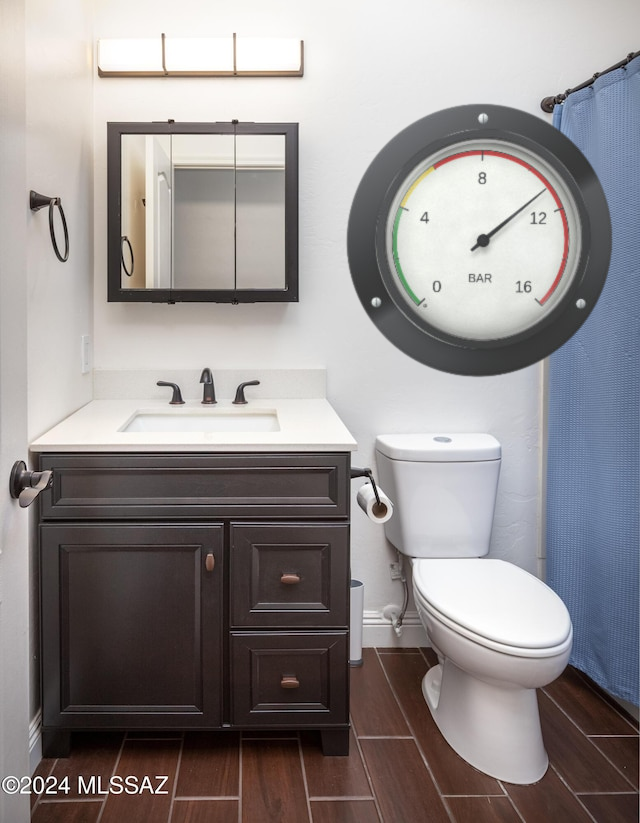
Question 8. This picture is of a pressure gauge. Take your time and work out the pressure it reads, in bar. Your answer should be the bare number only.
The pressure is 11
